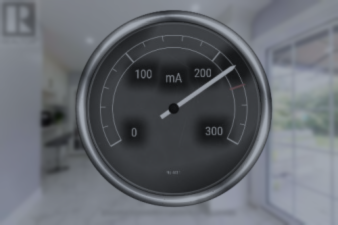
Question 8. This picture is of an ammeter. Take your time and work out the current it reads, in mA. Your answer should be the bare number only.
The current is 220
